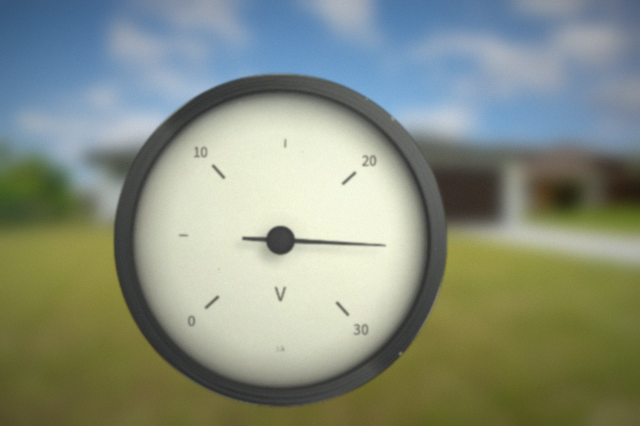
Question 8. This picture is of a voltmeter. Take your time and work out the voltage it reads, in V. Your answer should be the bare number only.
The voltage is 25
